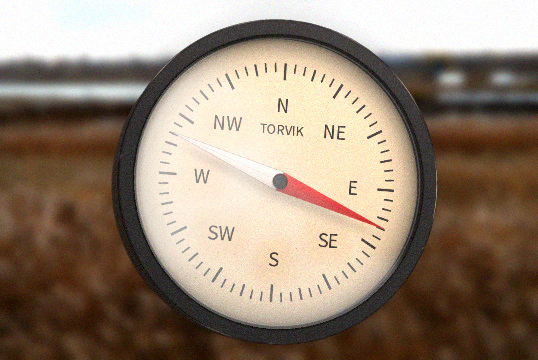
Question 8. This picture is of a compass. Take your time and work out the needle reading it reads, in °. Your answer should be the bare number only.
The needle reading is 110
